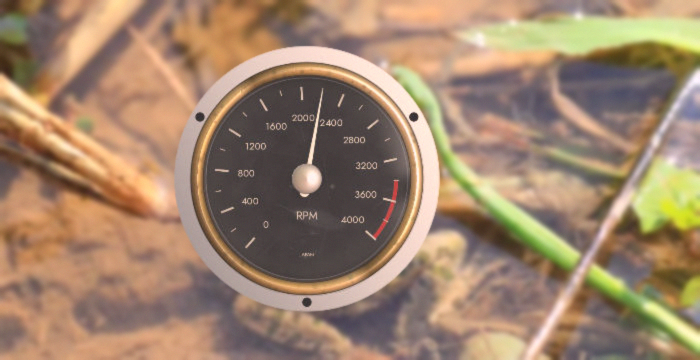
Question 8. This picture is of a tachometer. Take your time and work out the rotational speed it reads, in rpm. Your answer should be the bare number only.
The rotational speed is 2200
